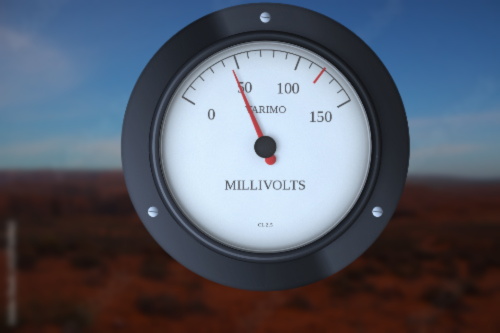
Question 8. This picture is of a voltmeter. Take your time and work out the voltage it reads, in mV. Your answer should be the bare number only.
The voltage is 45
